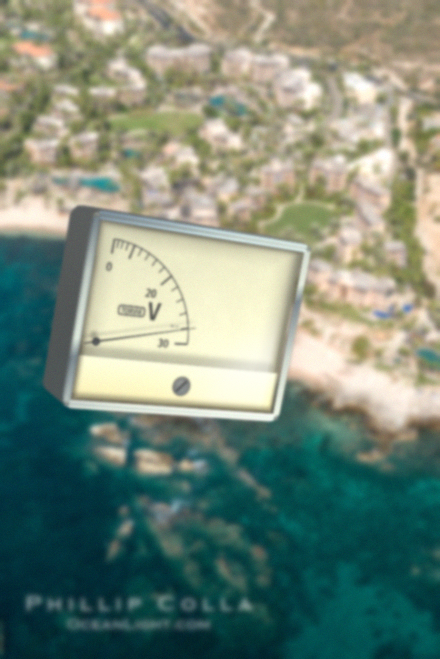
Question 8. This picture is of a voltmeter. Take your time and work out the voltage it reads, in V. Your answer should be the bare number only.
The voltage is 28
